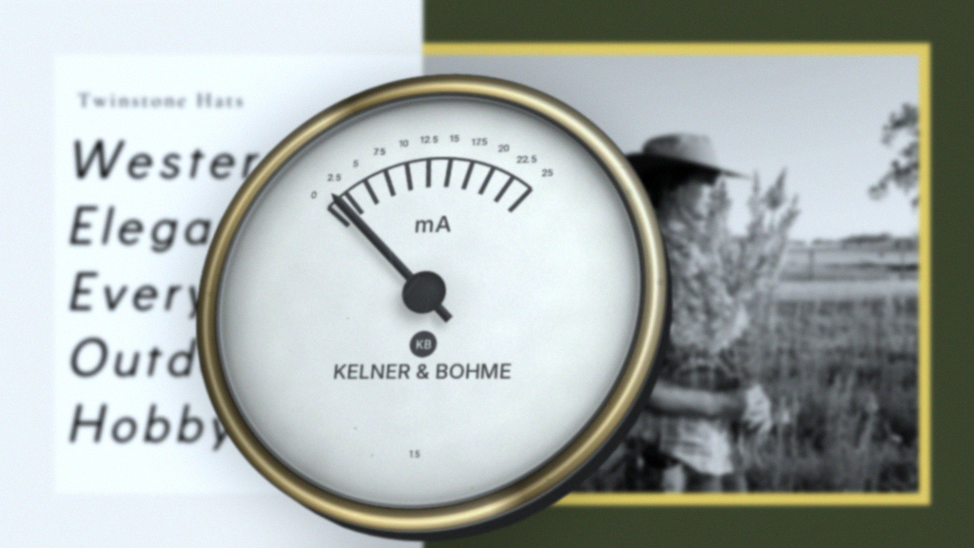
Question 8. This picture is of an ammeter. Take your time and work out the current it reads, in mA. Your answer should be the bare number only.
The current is 1.25
